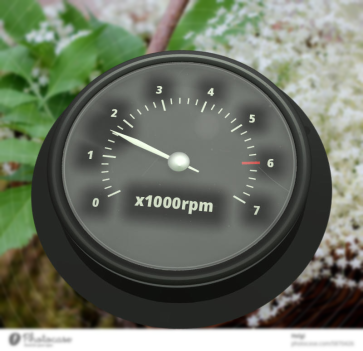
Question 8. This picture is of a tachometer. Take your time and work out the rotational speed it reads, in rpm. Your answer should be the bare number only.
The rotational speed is 1600
